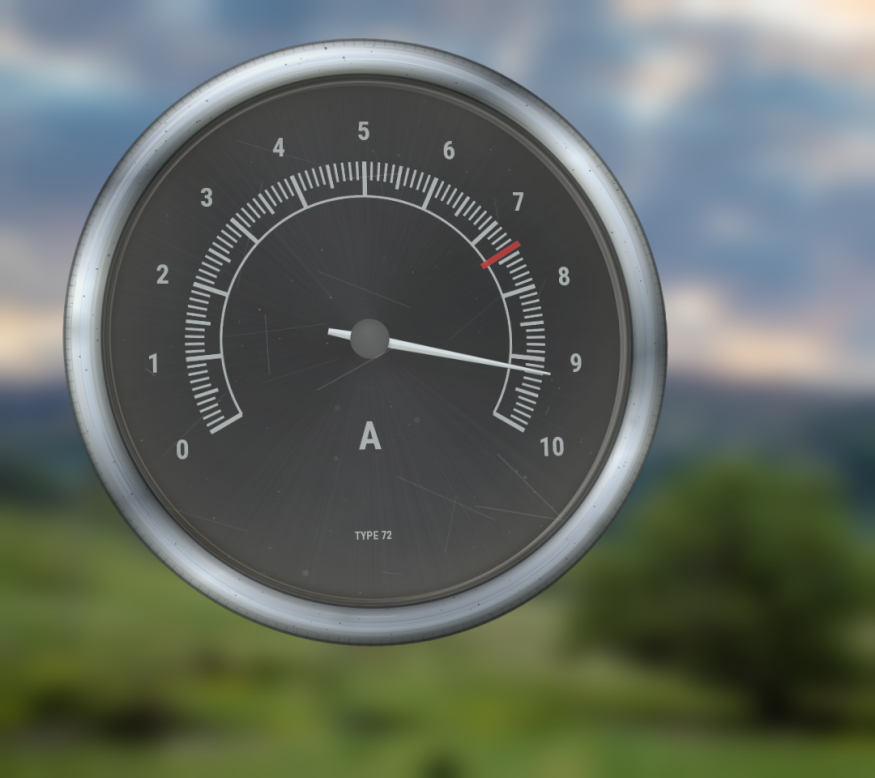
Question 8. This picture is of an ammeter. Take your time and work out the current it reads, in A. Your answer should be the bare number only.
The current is 9.2
